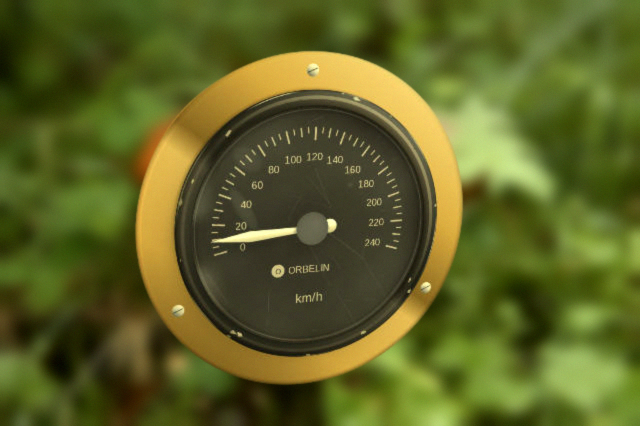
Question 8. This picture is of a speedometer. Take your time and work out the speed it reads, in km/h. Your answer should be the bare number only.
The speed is 10
